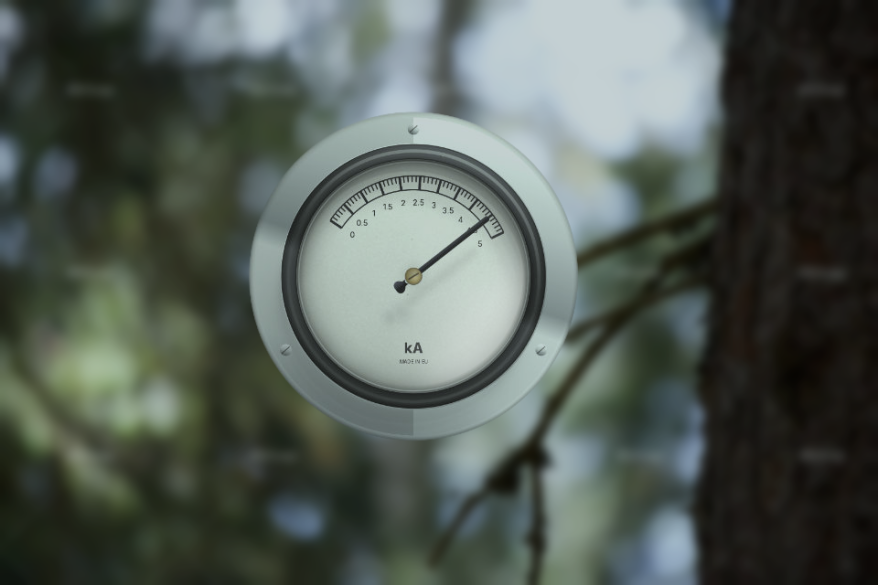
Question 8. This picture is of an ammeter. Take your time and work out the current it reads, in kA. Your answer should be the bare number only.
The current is 4.5
